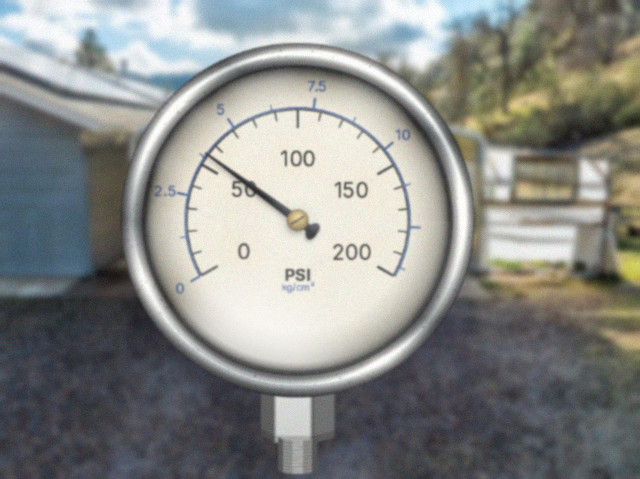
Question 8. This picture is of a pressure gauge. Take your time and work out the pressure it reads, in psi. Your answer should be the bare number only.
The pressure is 55
